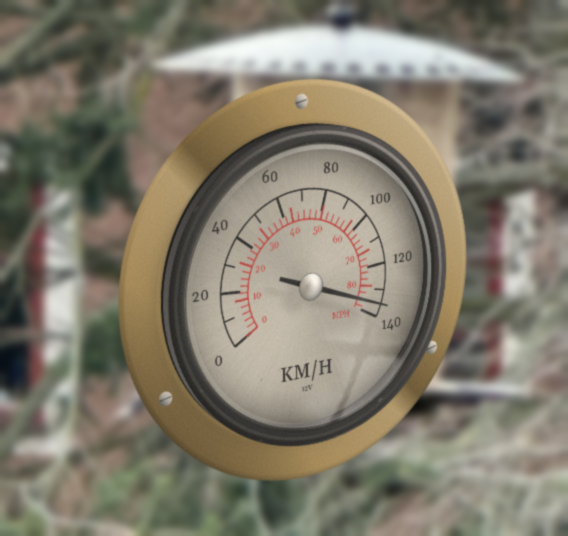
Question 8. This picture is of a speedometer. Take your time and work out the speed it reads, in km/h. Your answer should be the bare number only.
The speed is 135
